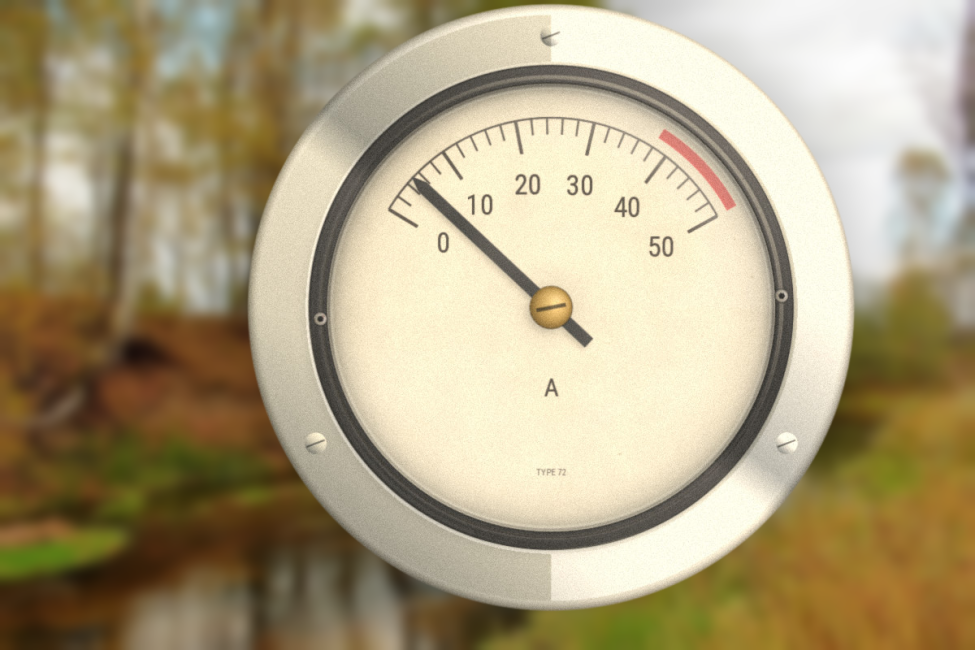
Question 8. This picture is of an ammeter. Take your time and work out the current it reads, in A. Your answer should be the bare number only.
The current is 5
